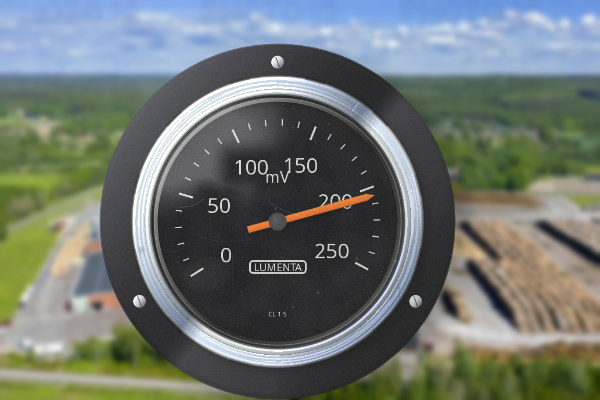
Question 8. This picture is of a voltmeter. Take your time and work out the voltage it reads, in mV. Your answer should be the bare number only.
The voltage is 205
